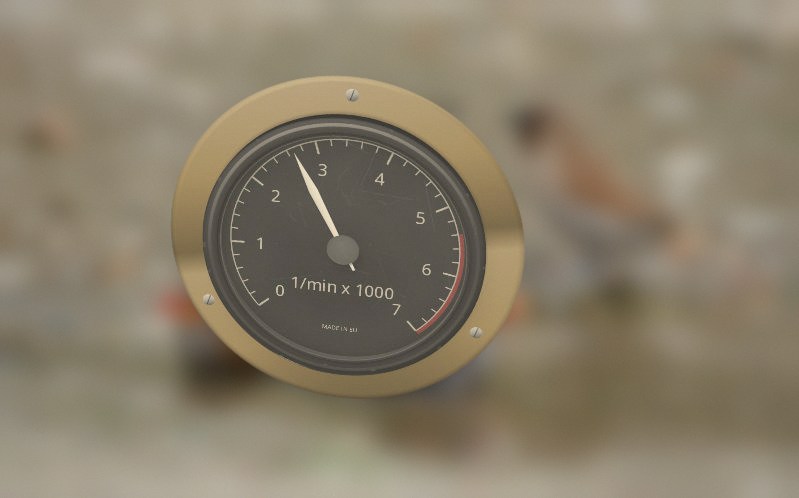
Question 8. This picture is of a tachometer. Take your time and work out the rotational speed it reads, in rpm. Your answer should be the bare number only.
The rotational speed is 2700
